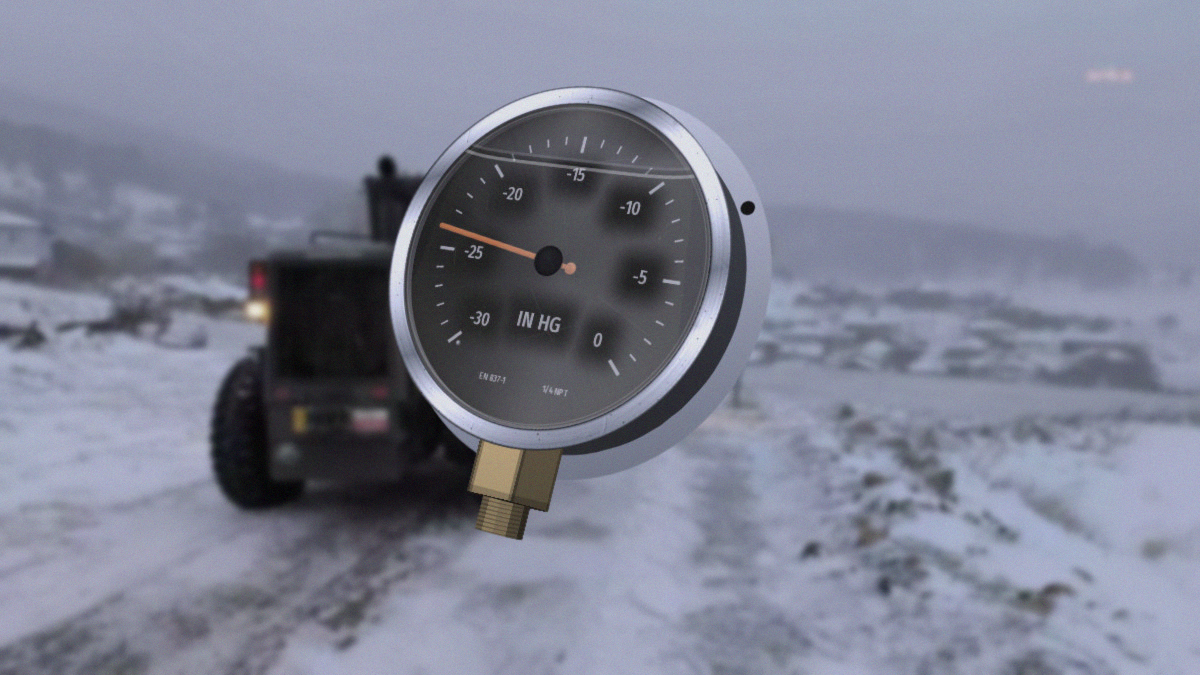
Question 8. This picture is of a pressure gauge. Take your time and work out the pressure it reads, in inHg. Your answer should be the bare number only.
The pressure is -24
